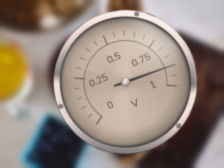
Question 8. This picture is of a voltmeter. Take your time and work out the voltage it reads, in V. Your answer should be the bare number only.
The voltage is 0.9
